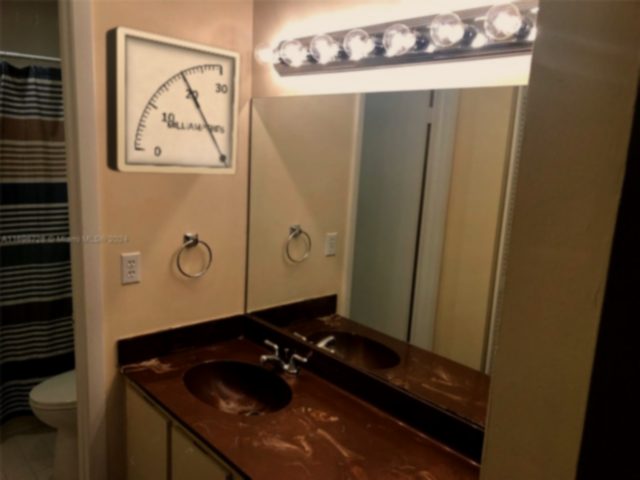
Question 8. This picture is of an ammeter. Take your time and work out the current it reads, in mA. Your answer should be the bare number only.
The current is 20
